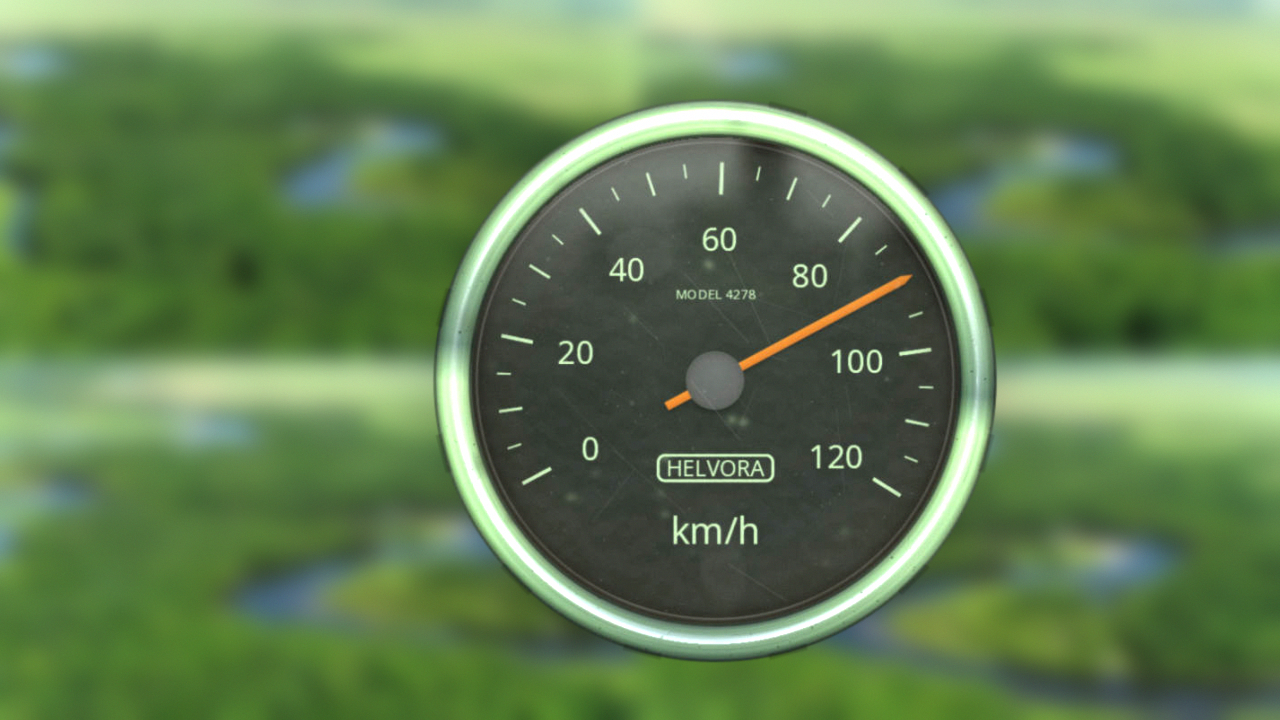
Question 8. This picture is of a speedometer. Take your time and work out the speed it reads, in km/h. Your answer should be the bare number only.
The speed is 90
